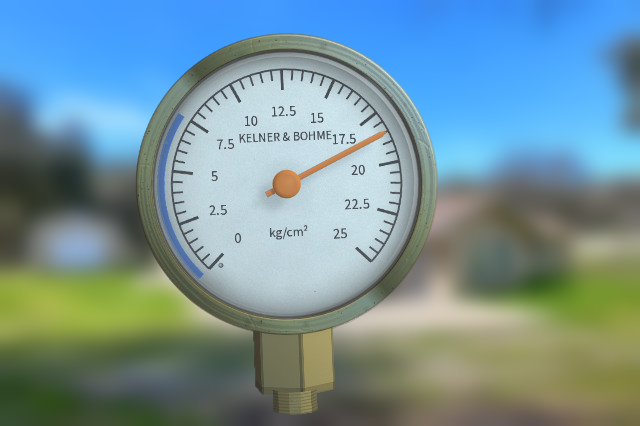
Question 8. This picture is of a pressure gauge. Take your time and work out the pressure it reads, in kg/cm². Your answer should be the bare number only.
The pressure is 18.5
